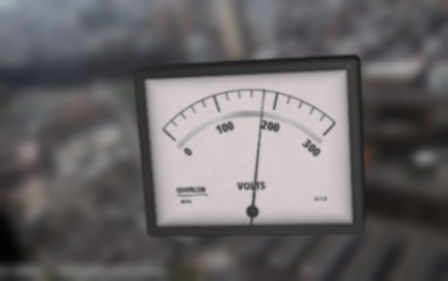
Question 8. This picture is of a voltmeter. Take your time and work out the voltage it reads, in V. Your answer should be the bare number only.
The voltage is 180
